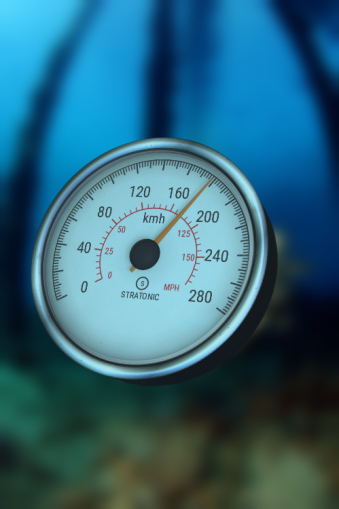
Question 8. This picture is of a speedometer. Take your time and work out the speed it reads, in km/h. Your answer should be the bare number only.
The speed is 180
